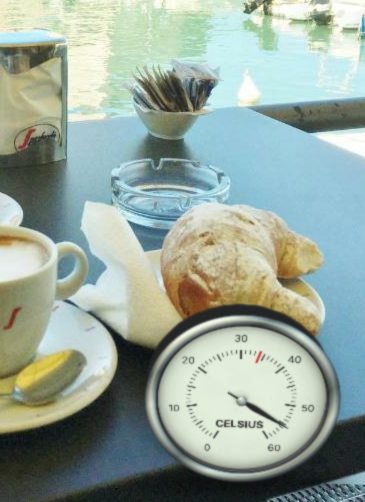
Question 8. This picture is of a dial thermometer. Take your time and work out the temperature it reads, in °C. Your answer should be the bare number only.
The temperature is 55
